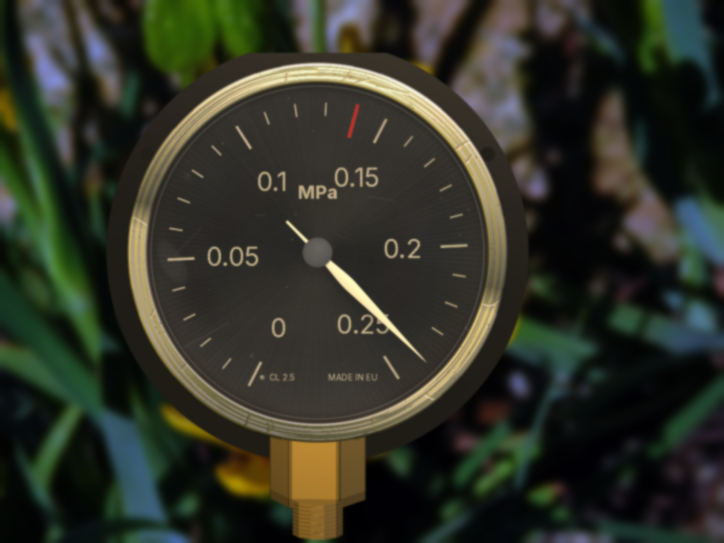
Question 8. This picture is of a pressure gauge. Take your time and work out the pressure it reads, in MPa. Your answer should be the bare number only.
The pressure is 0.24
